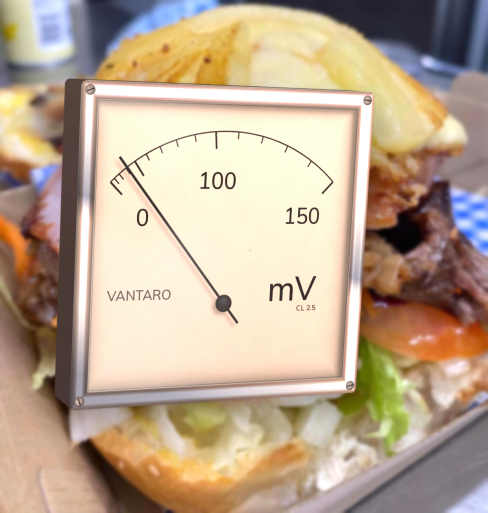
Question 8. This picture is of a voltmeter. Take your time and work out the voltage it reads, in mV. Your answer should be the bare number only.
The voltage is 40
